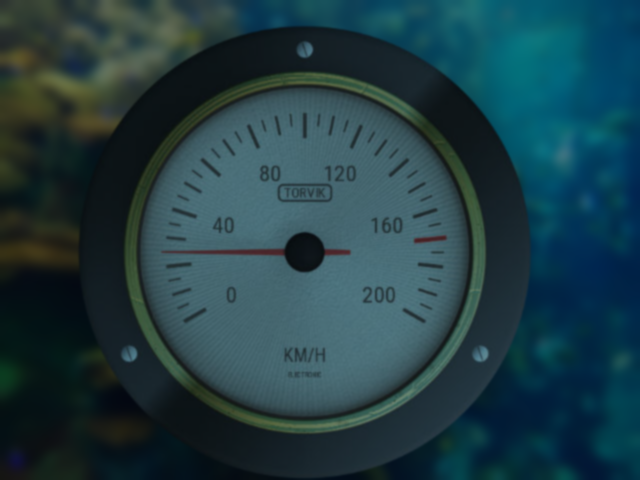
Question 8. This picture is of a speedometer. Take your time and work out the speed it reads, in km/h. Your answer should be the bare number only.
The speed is 25
